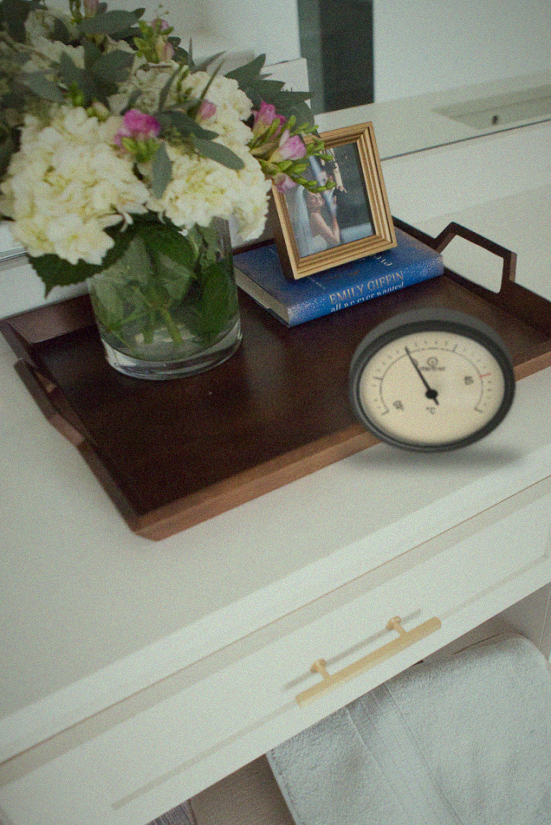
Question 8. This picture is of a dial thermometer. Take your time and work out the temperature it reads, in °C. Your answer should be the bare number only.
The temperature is 0
